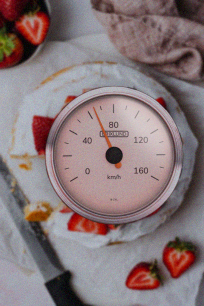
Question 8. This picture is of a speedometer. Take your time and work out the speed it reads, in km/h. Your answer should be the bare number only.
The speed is 65
